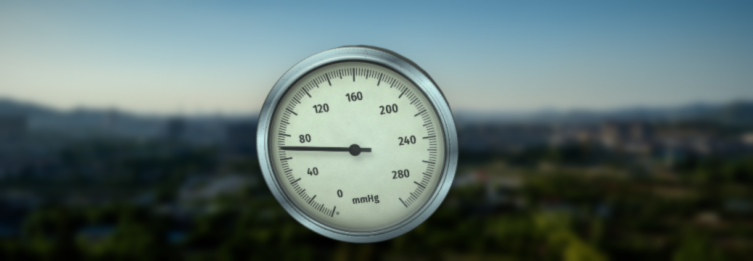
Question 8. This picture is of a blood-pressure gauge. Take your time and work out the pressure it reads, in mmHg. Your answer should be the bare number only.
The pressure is 70
